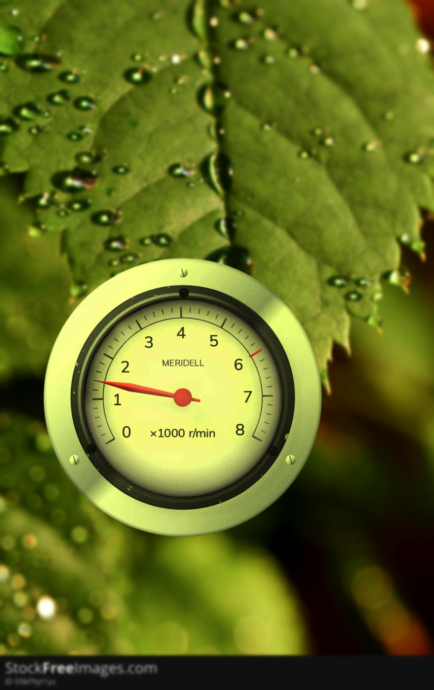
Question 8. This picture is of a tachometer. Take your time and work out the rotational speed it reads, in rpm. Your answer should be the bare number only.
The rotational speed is 1400
